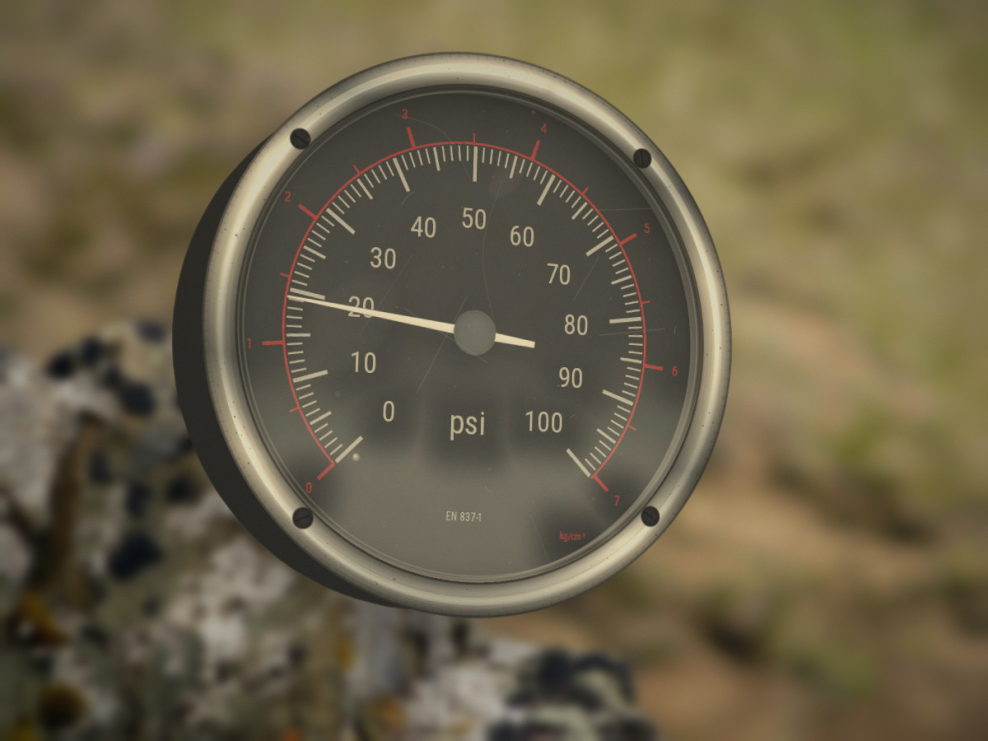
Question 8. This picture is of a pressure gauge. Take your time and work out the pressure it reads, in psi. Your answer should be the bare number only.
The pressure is 19
